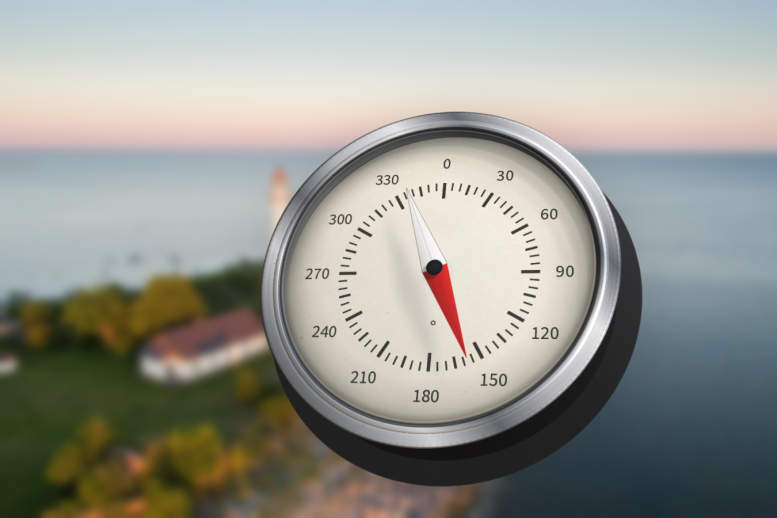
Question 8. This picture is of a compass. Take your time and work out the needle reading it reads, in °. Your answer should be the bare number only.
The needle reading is 157.5
